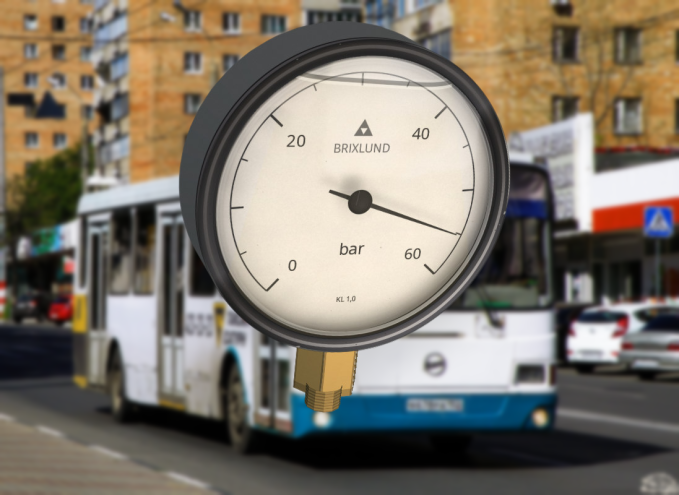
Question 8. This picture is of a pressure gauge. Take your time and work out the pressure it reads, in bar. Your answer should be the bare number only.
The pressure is 55
